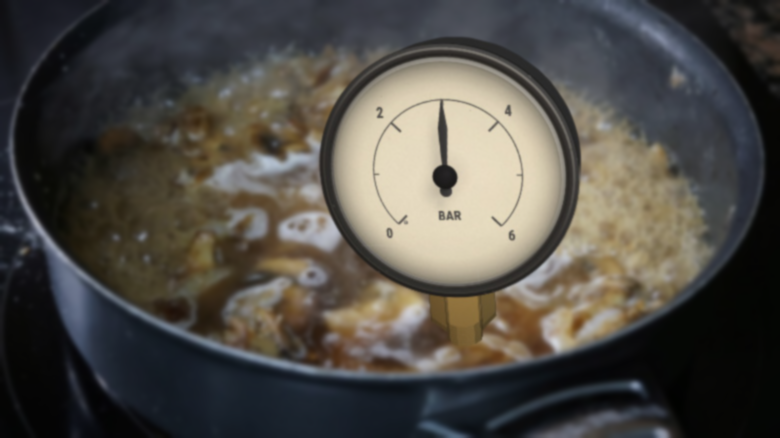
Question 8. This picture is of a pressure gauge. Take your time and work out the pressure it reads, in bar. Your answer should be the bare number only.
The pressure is 3
